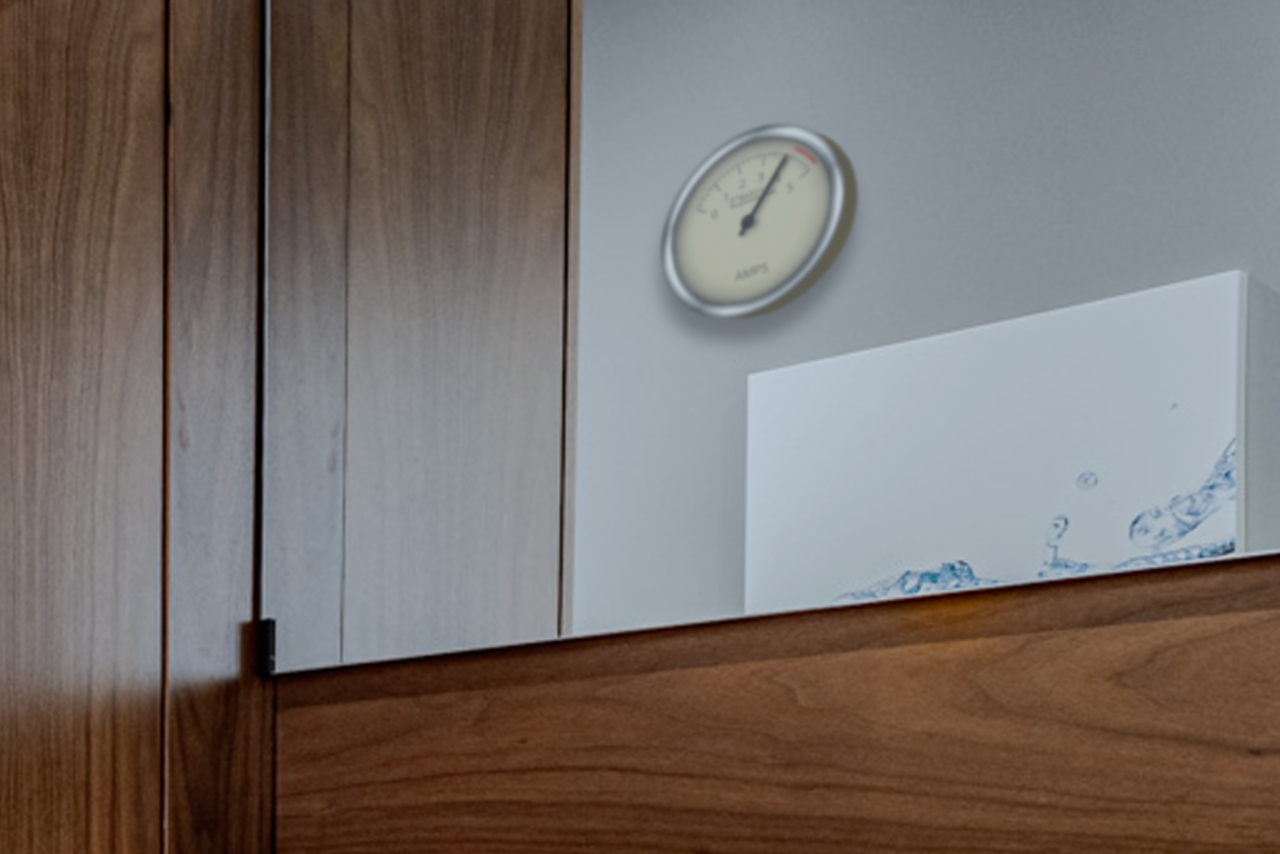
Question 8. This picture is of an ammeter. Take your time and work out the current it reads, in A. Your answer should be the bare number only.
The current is 4
